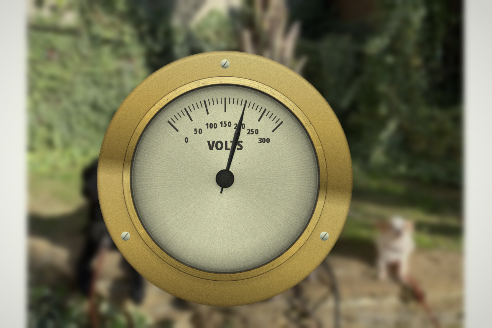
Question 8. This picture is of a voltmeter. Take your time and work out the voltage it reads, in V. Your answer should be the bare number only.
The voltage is 200
